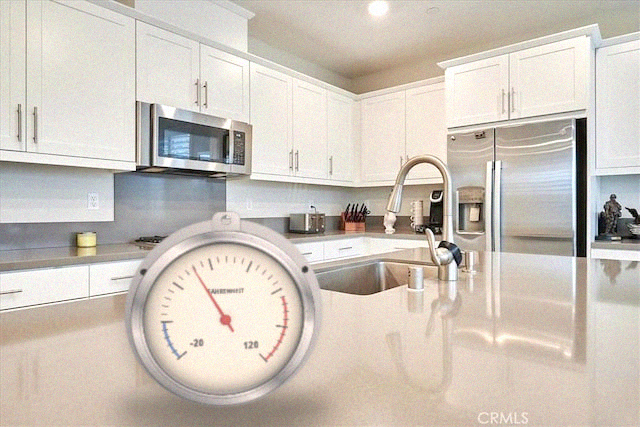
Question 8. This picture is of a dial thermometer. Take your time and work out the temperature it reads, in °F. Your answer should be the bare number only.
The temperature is 32
